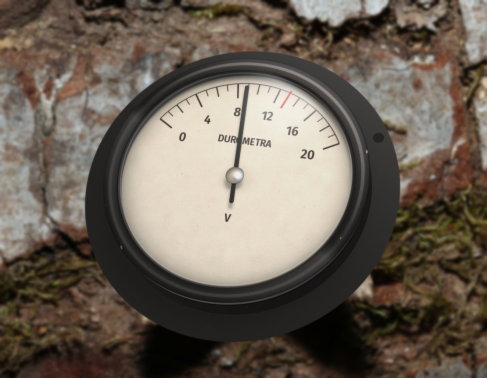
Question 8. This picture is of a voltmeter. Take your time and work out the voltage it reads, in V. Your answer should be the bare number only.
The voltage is 9
